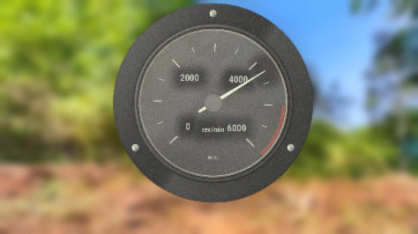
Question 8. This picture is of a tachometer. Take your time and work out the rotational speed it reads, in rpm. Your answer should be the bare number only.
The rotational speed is 4250
